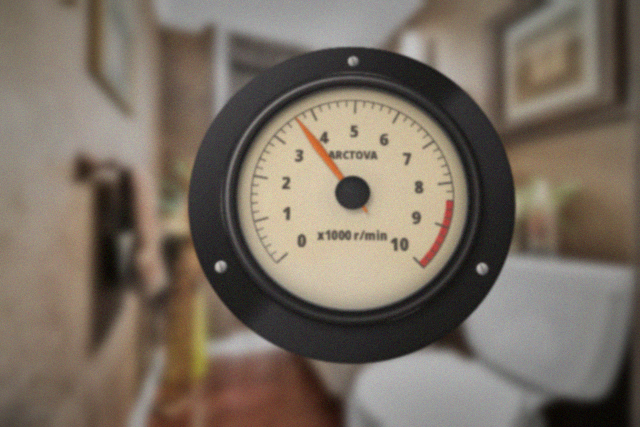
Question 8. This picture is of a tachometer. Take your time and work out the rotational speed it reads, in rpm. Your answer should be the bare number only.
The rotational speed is 3600
